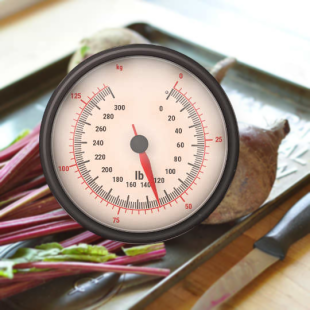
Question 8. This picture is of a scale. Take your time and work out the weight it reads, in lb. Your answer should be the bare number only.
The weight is 130
